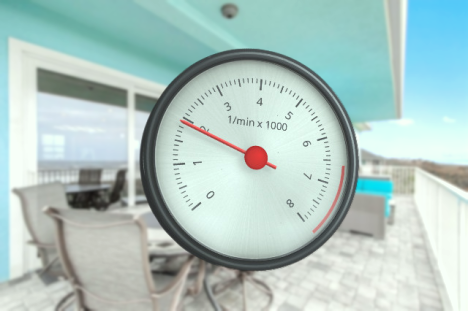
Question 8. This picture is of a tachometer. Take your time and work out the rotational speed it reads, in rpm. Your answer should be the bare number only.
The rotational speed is 1900
